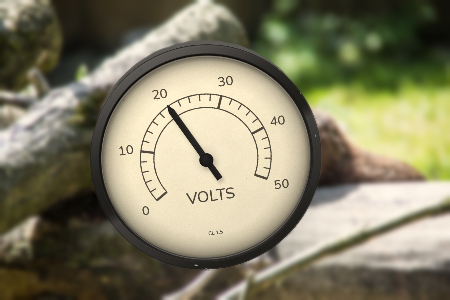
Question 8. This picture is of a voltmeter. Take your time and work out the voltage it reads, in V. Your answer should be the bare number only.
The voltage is 20
